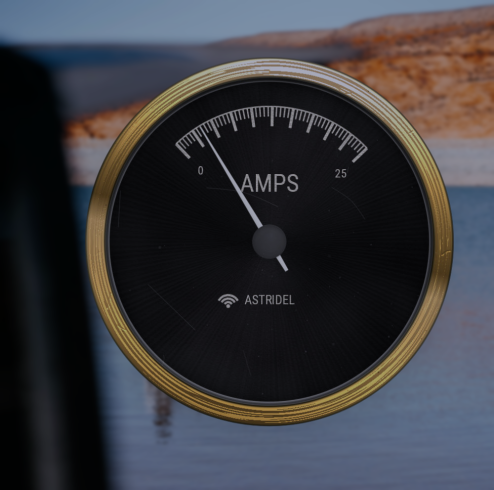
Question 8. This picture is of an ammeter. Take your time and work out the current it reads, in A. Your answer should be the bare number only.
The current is 3.5
